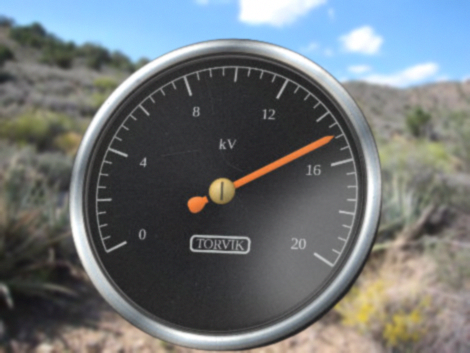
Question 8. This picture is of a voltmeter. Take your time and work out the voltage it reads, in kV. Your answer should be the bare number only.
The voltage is 15
